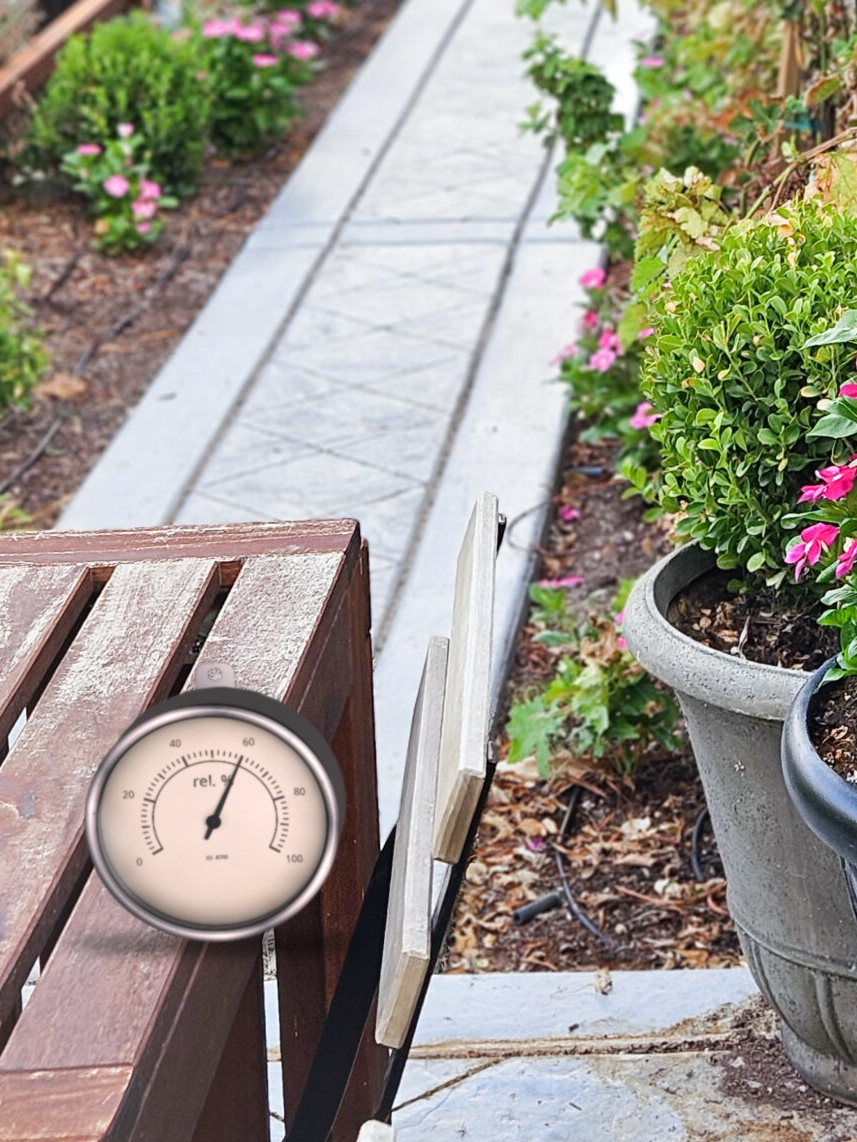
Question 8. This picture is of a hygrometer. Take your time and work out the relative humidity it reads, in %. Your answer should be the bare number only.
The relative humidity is 60
